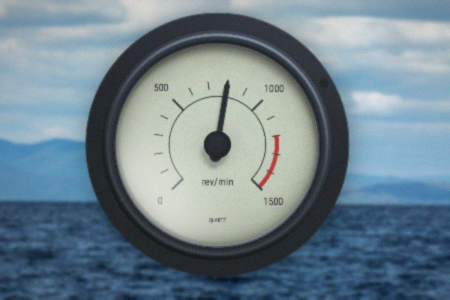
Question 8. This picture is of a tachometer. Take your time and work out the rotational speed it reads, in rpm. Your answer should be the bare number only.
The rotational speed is 800
